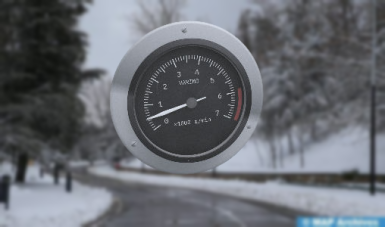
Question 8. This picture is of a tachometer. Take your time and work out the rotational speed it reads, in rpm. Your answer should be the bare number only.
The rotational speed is 500
